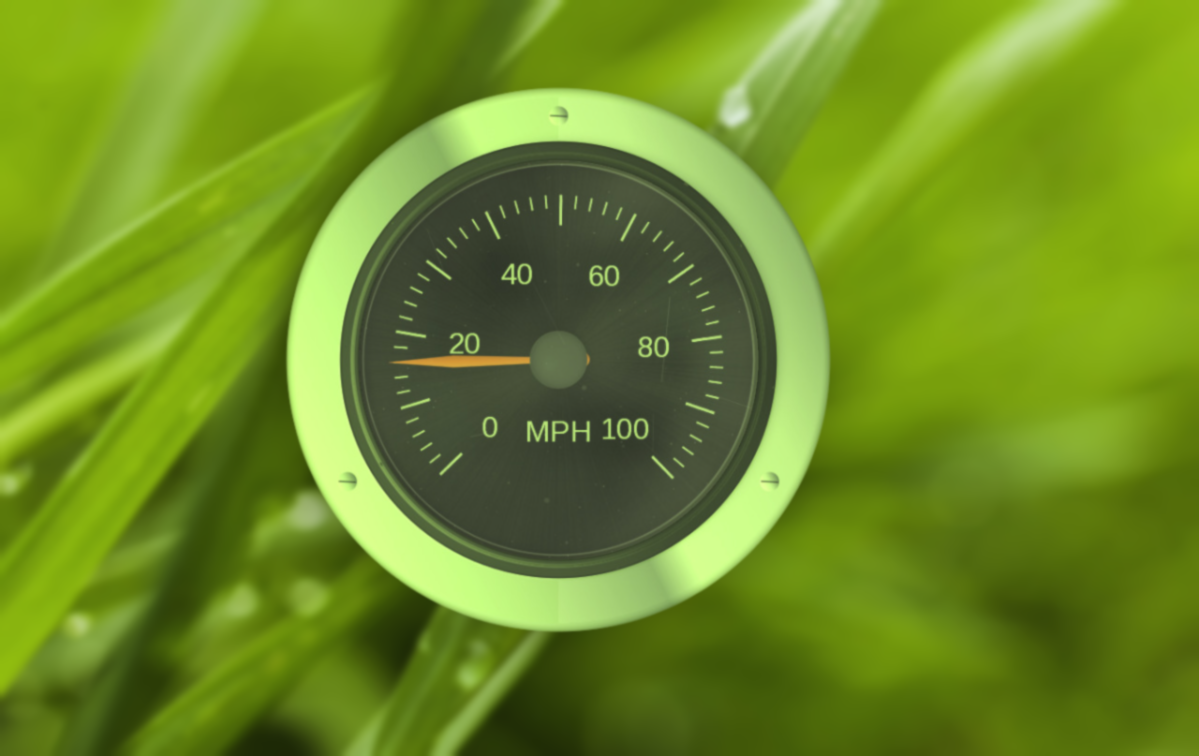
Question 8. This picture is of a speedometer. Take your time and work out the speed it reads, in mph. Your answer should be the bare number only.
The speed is 16
